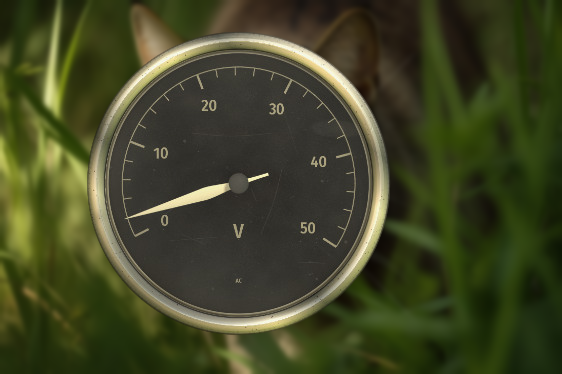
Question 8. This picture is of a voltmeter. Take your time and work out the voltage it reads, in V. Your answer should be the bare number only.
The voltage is 2
